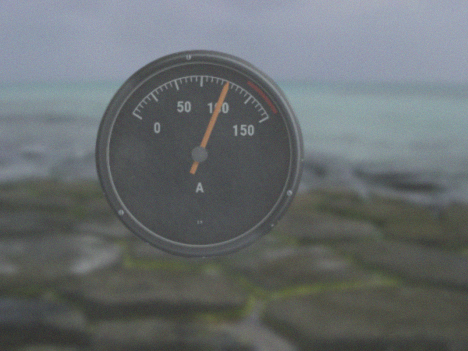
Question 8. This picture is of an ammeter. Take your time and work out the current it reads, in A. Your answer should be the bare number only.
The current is 100
